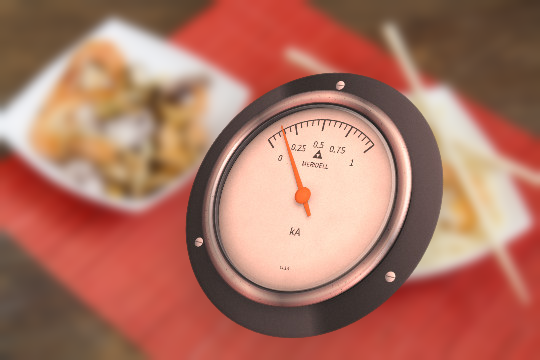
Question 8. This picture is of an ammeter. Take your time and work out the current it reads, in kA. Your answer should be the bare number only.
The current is 0.15
